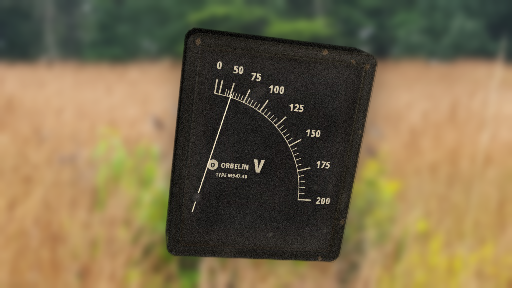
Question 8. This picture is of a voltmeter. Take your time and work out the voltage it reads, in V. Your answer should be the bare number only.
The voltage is 50
